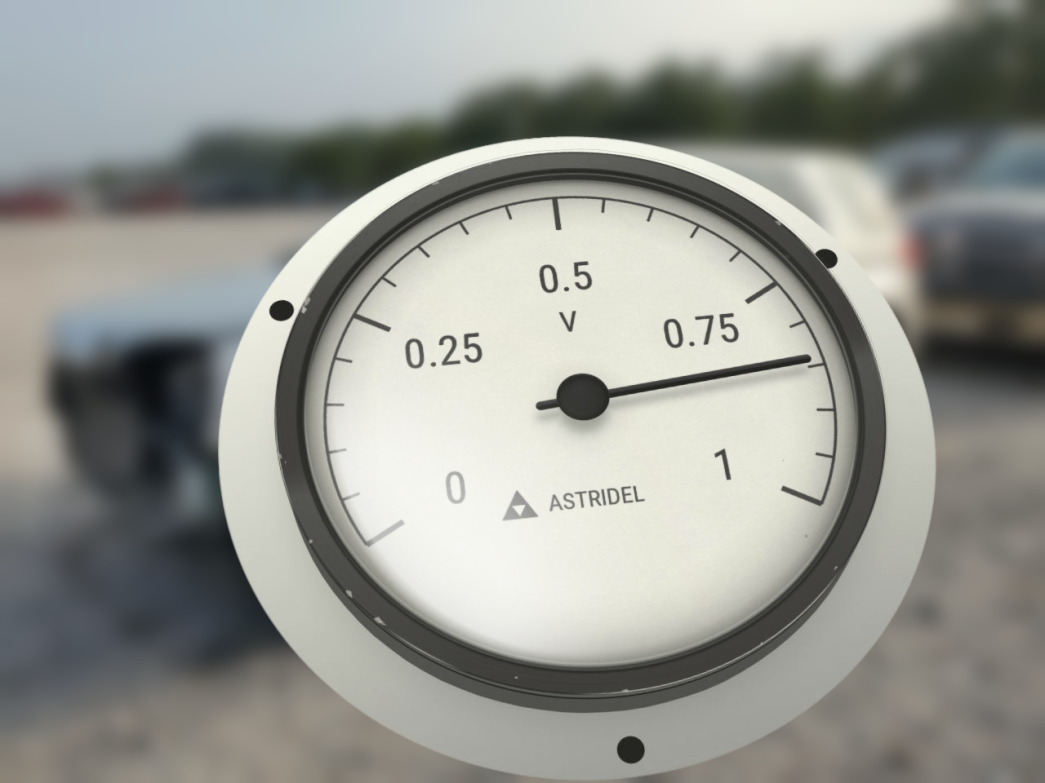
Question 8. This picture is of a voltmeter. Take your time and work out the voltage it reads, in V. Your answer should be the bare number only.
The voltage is 0.85
